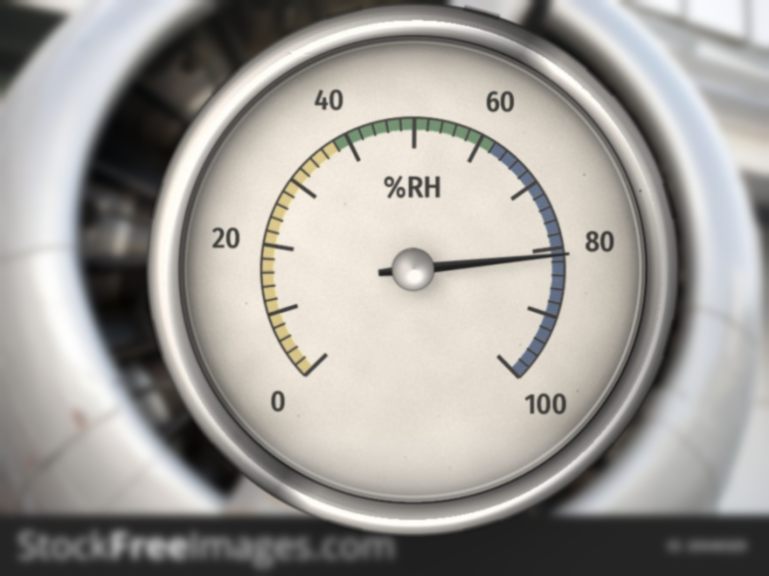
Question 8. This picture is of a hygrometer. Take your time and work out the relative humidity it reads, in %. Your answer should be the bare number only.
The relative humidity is 81
